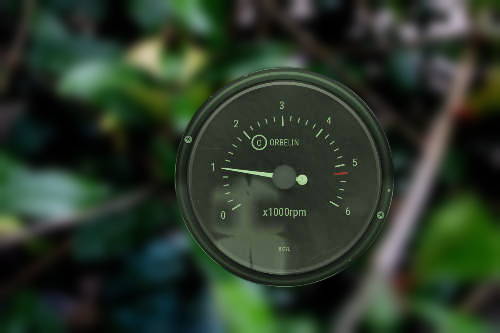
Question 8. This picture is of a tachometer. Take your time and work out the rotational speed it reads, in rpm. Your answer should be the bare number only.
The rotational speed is 1000
